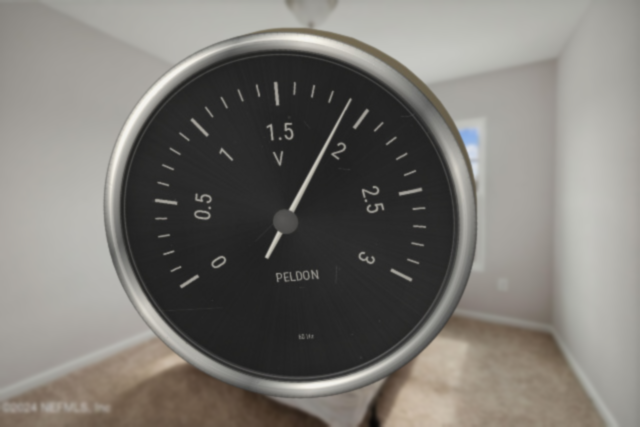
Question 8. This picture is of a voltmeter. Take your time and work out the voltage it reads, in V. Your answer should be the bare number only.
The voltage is 1.9
